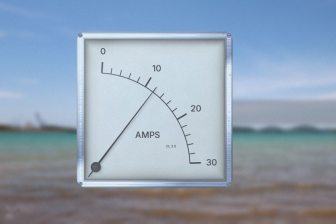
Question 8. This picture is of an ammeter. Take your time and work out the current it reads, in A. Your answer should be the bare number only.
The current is 12
